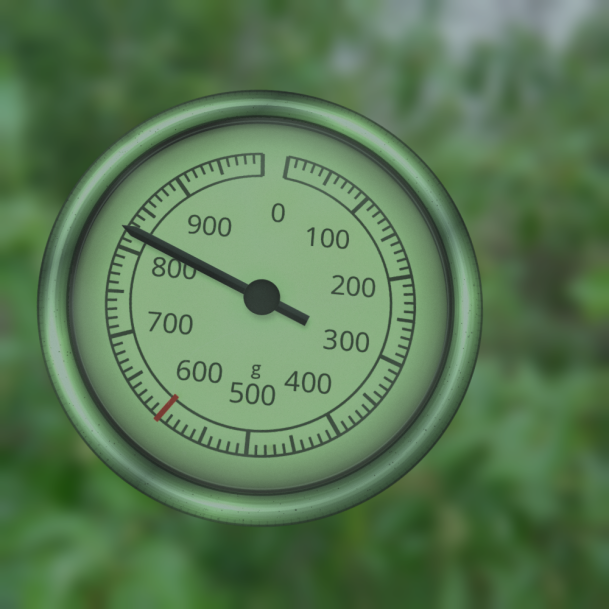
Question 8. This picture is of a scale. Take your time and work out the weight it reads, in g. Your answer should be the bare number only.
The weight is 820
